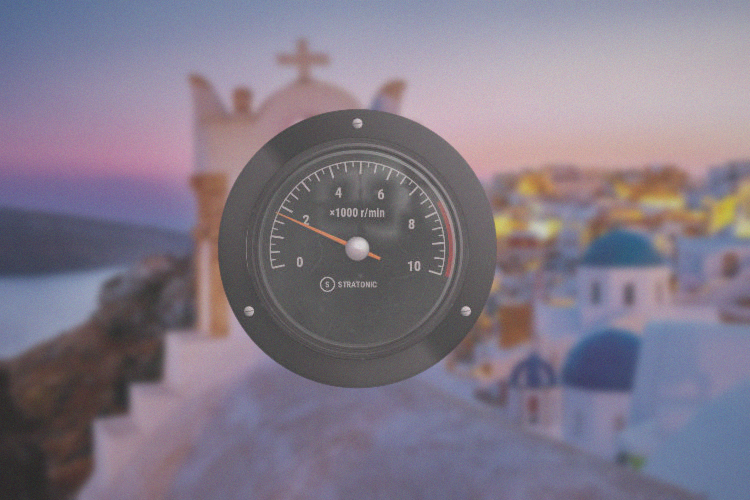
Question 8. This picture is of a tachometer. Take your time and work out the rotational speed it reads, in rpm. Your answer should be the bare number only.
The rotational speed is 1750
